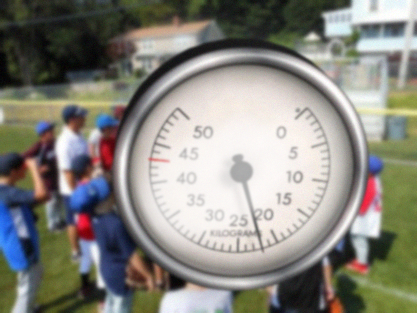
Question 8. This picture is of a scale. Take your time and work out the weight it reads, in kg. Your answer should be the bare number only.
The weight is 22
